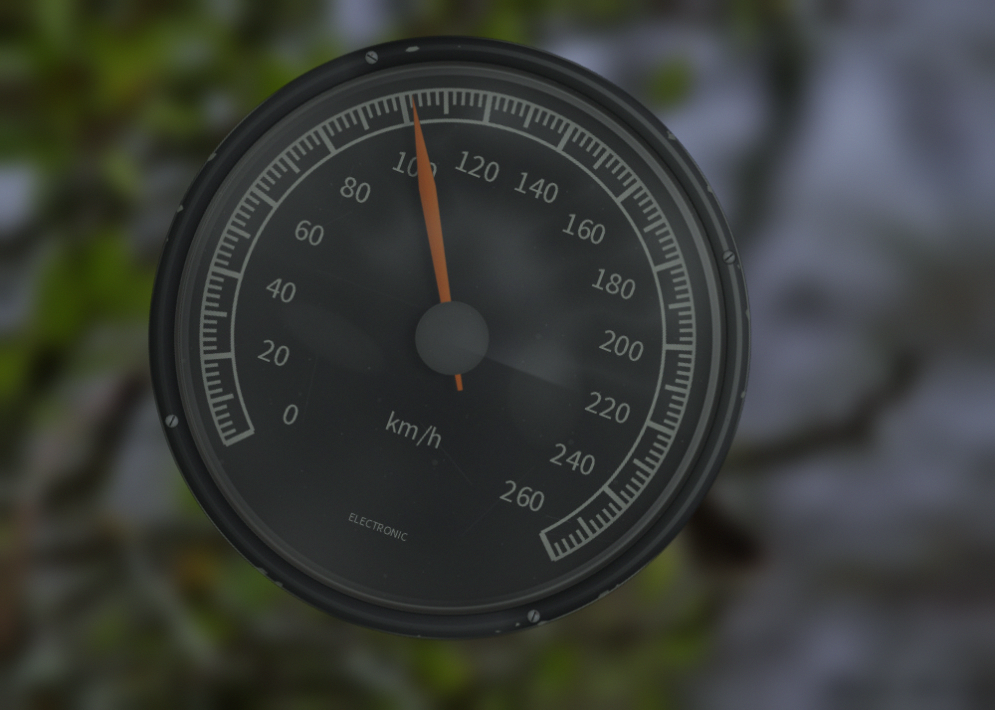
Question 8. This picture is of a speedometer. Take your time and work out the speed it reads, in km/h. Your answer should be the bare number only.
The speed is 102
